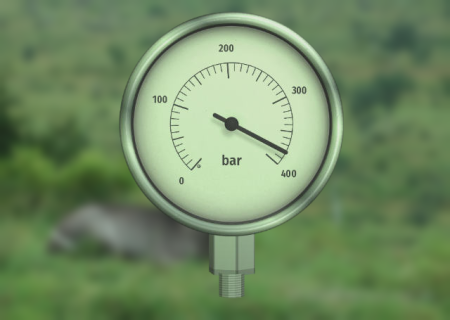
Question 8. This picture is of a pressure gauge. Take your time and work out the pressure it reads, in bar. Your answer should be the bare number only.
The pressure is 380
